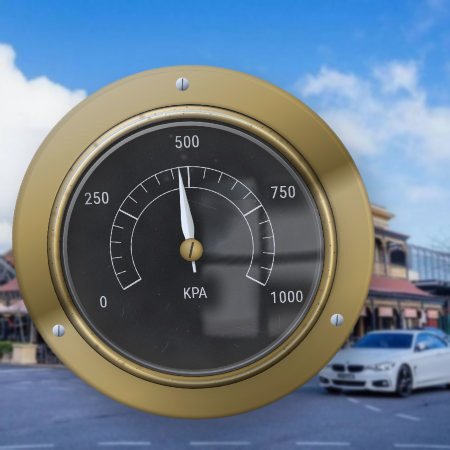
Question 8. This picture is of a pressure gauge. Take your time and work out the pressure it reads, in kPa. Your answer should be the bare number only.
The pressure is 475
